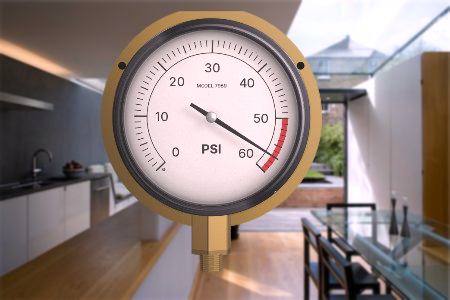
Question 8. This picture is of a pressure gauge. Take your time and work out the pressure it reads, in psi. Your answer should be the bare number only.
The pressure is 57
